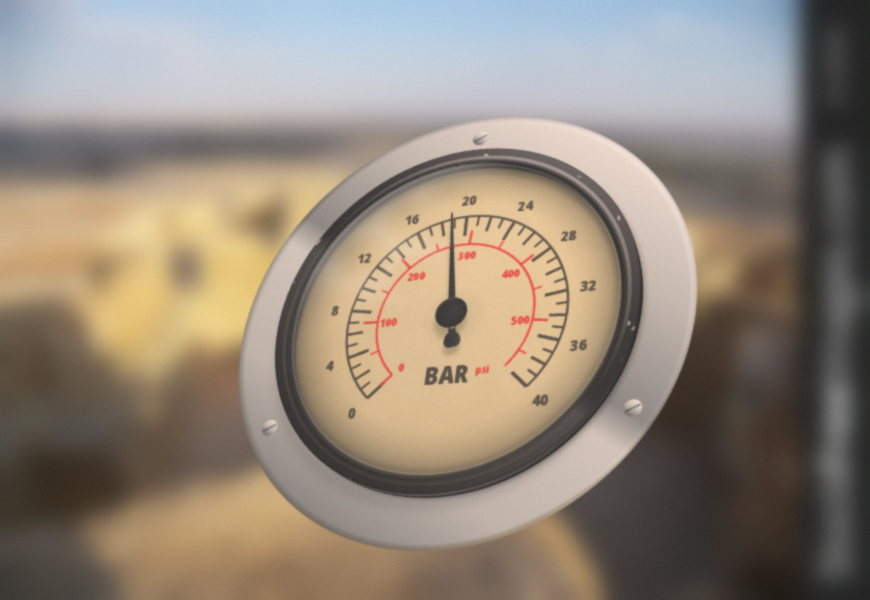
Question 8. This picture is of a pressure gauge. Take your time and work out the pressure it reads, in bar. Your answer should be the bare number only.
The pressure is 19
